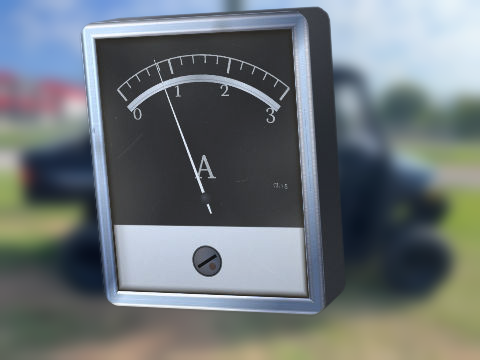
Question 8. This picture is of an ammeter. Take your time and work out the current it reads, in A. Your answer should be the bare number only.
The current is 0.8
